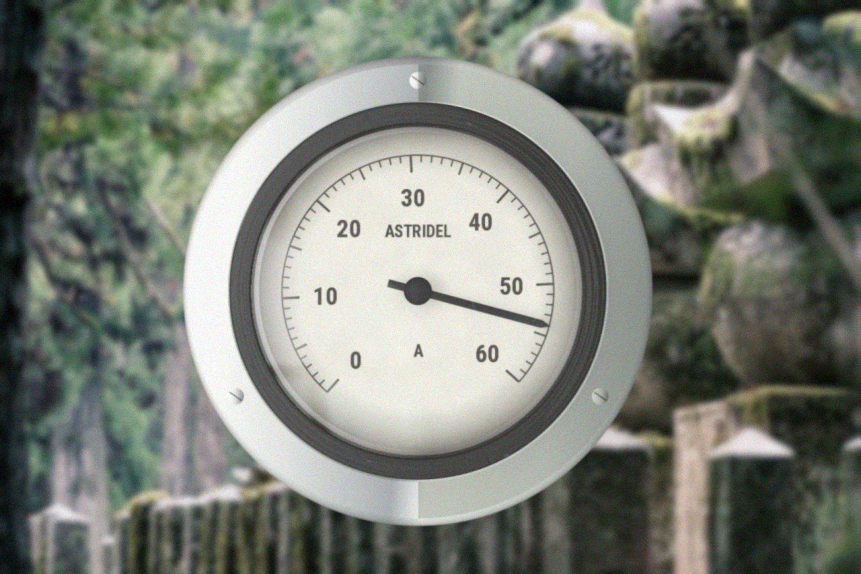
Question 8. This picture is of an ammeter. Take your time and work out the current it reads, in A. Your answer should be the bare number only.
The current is 54
